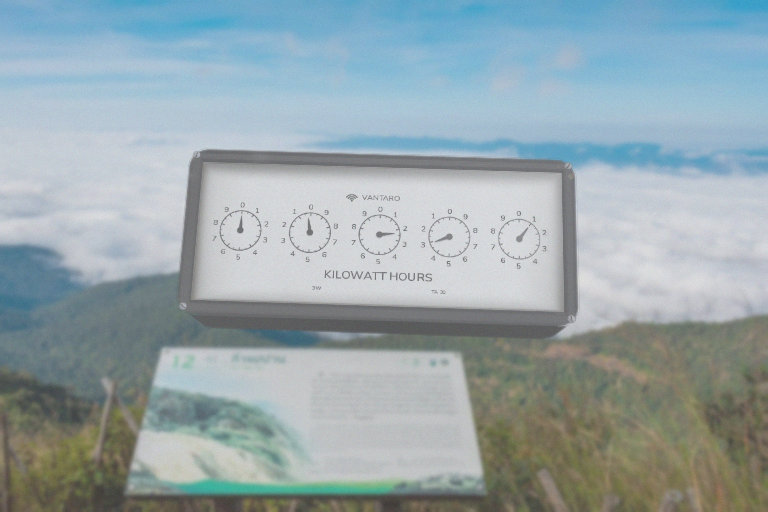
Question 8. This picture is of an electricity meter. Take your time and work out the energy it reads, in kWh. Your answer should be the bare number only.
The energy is 231
